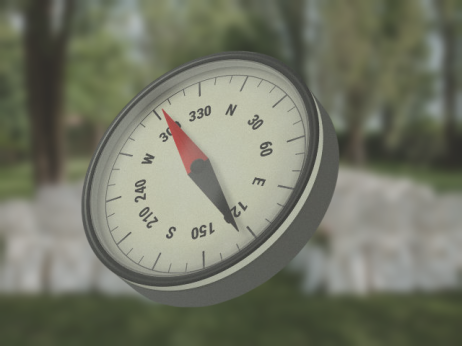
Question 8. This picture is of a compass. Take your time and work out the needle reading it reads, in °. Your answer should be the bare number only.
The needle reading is 305
